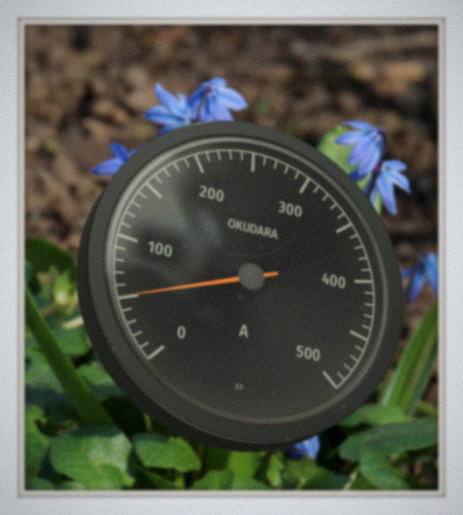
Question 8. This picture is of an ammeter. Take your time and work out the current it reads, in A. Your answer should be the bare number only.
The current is 50
